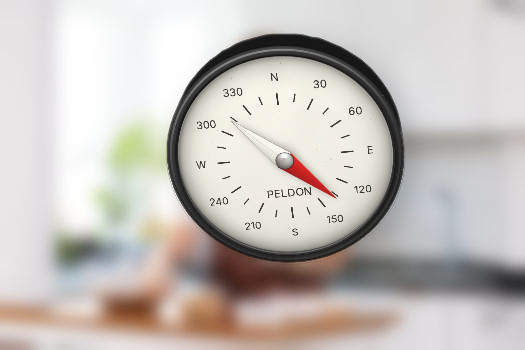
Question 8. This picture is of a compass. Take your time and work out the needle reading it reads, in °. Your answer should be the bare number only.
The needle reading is 135
